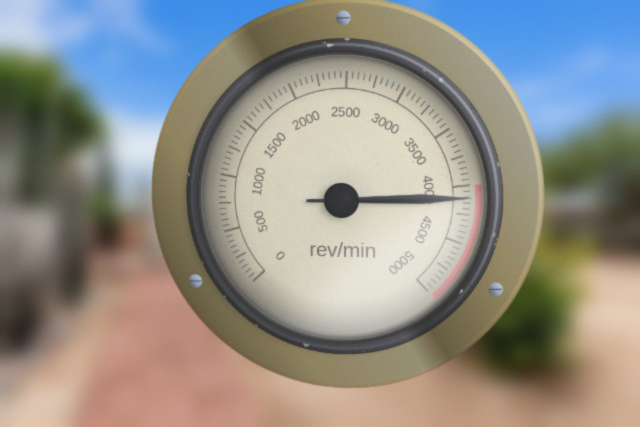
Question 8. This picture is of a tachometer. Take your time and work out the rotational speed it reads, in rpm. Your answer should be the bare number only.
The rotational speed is 4100
